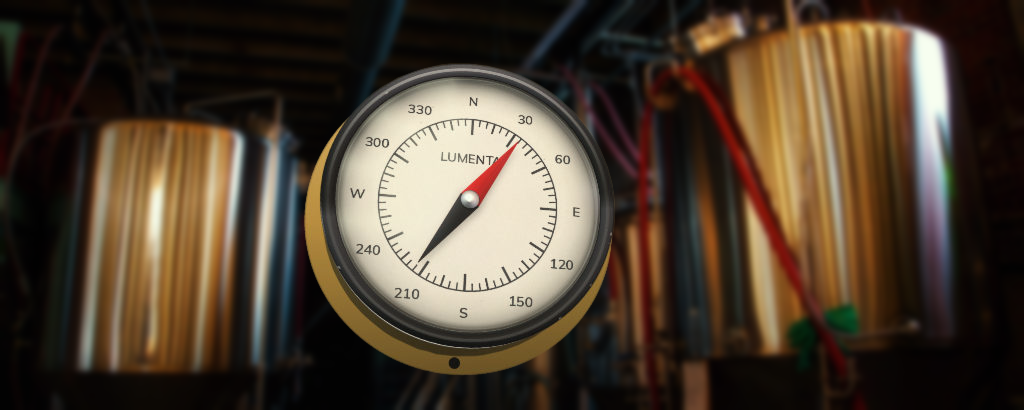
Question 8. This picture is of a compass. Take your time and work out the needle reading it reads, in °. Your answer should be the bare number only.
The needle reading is 35
